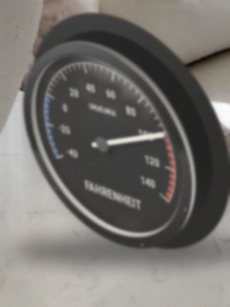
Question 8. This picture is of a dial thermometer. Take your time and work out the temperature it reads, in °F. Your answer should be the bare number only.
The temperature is 100
